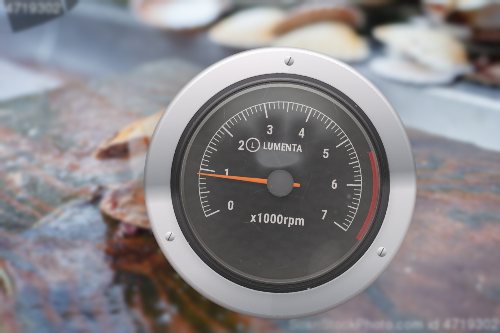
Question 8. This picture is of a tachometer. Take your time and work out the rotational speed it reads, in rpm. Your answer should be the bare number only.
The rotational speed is 900
